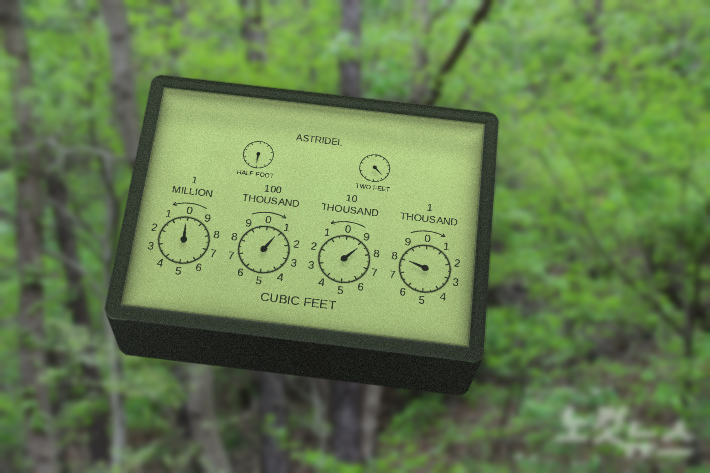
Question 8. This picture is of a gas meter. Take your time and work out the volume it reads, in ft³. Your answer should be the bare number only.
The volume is 8800
